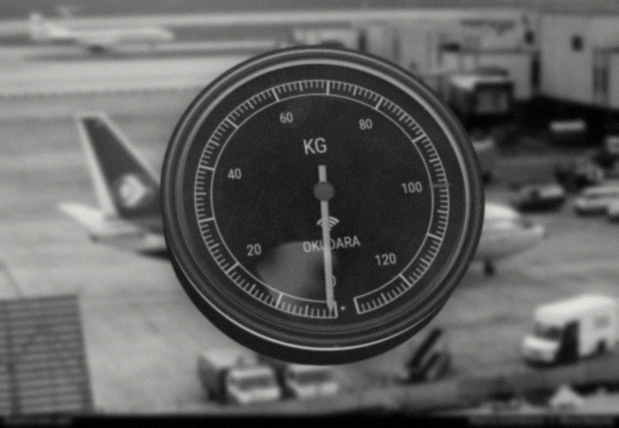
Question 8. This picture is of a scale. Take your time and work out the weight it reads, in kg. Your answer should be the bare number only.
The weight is 1
